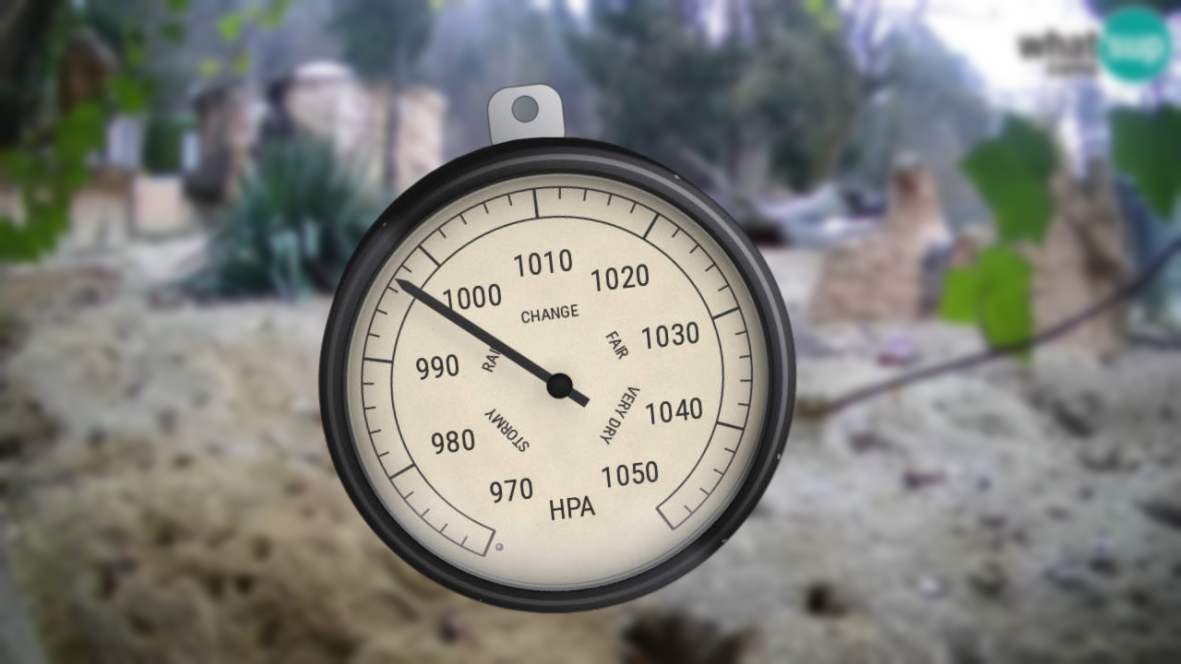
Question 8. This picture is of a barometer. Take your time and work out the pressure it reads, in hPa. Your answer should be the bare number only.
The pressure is 997
